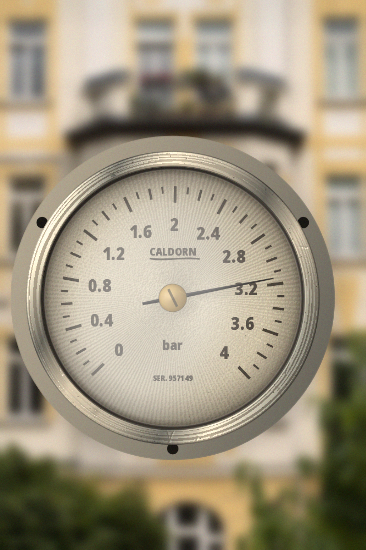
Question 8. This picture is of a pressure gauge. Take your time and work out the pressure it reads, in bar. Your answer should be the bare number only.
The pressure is 3.15
